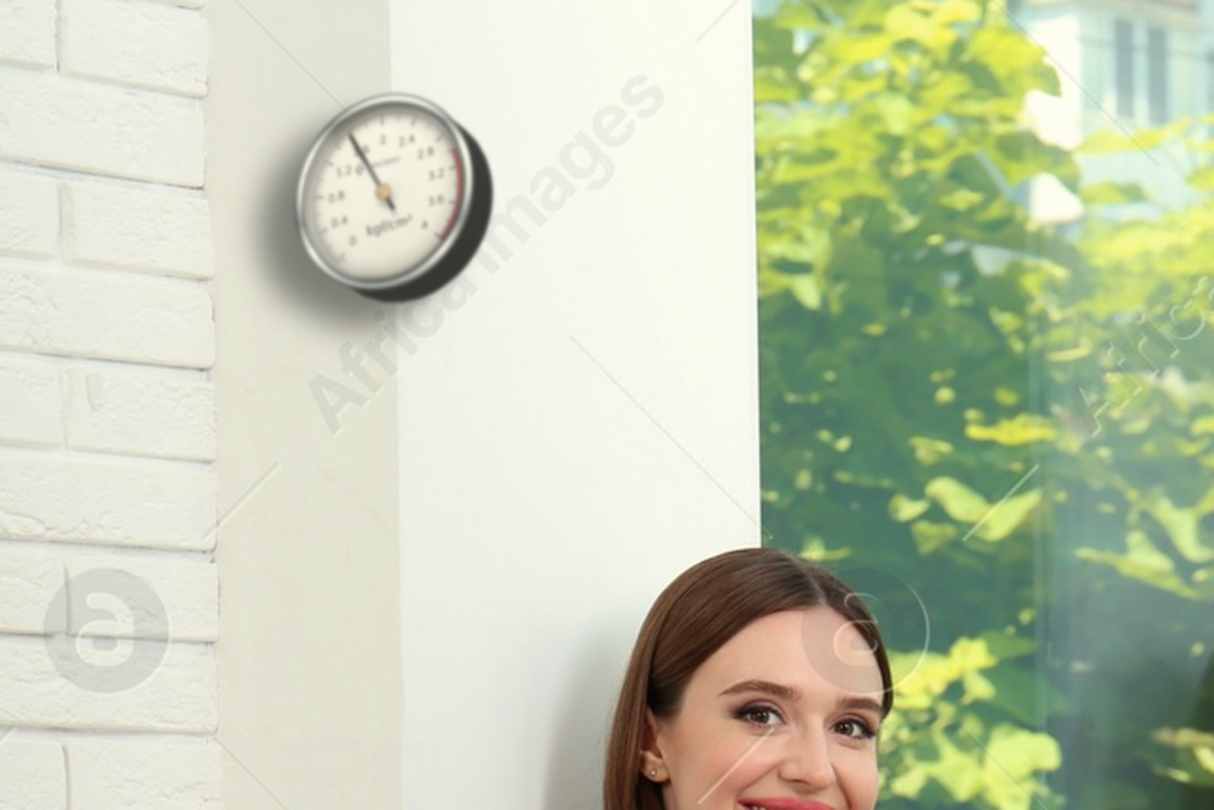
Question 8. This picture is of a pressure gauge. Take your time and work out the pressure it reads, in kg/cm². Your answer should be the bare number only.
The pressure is 1.6
